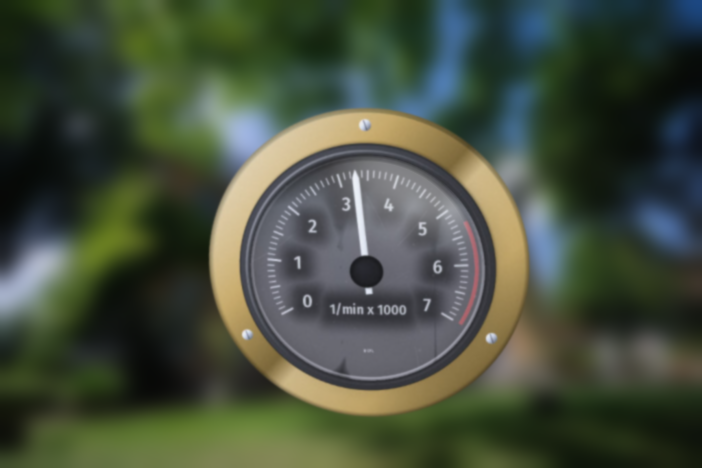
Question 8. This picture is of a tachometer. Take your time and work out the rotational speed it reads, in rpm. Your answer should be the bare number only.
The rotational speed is 3300
